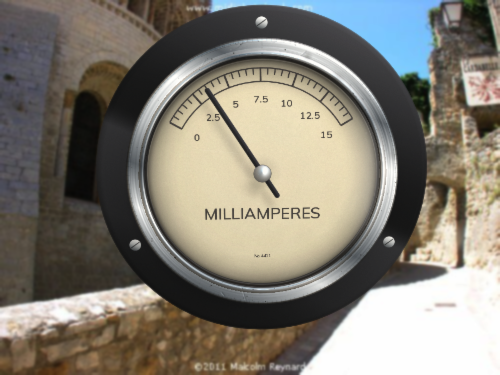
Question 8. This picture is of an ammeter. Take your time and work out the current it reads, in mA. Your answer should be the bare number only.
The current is 3.5
